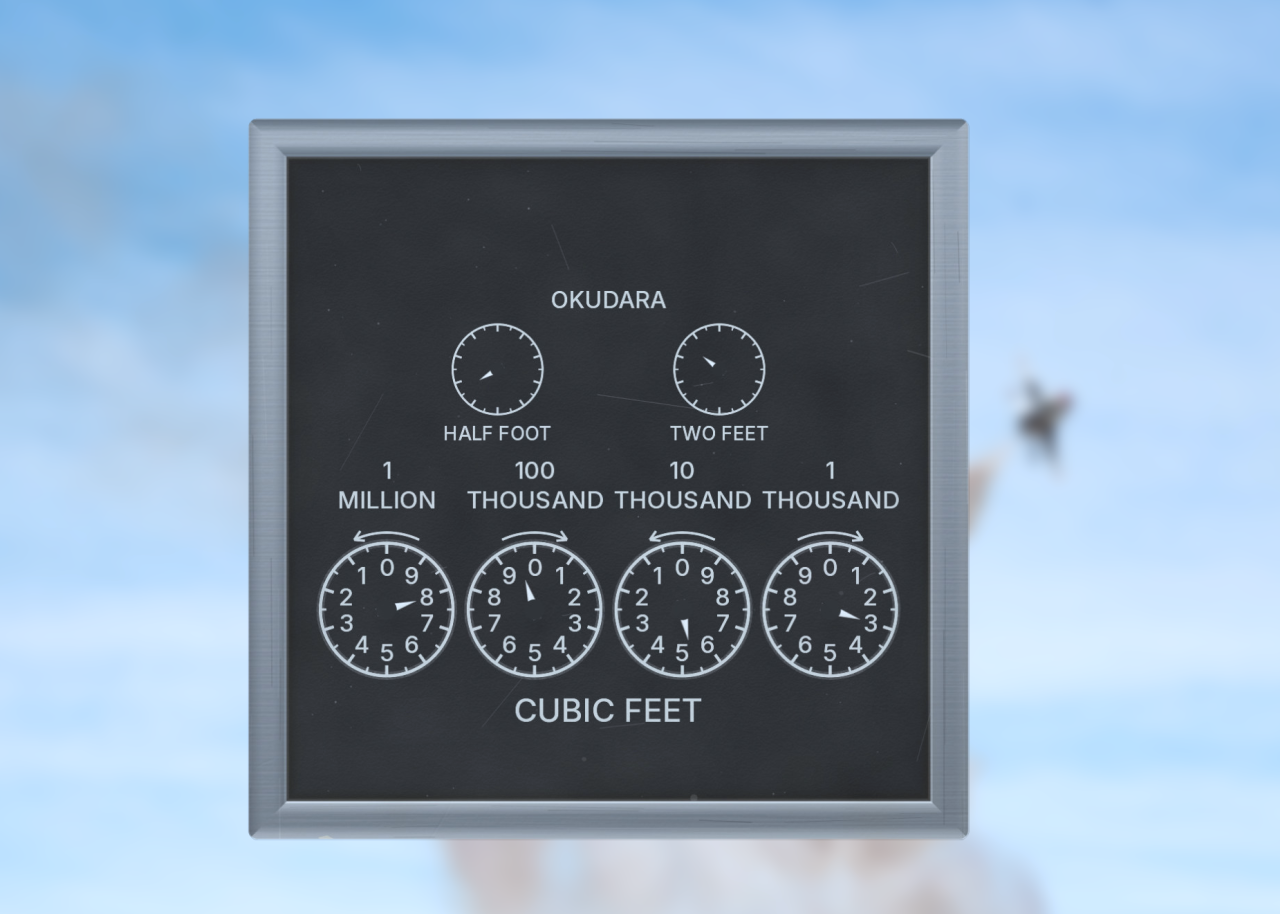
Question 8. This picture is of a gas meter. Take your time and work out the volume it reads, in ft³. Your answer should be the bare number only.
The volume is 795300
